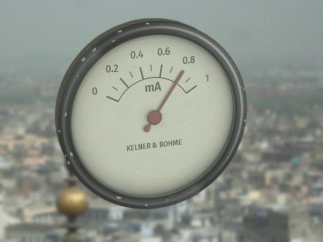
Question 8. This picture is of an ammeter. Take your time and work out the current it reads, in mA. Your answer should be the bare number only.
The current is 0.8
